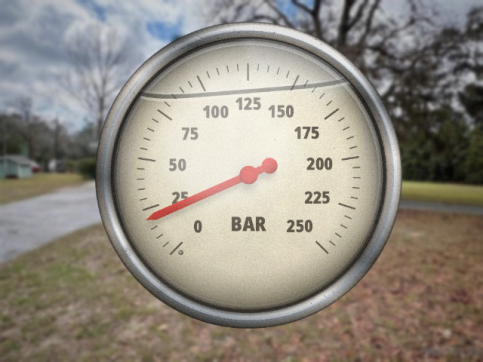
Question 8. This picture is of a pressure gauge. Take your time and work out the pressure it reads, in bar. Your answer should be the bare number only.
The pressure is 20
